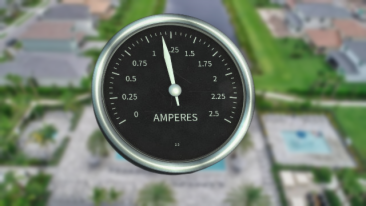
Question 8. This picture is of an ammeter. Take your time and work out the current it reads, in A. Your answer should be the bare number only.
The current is 1.15
